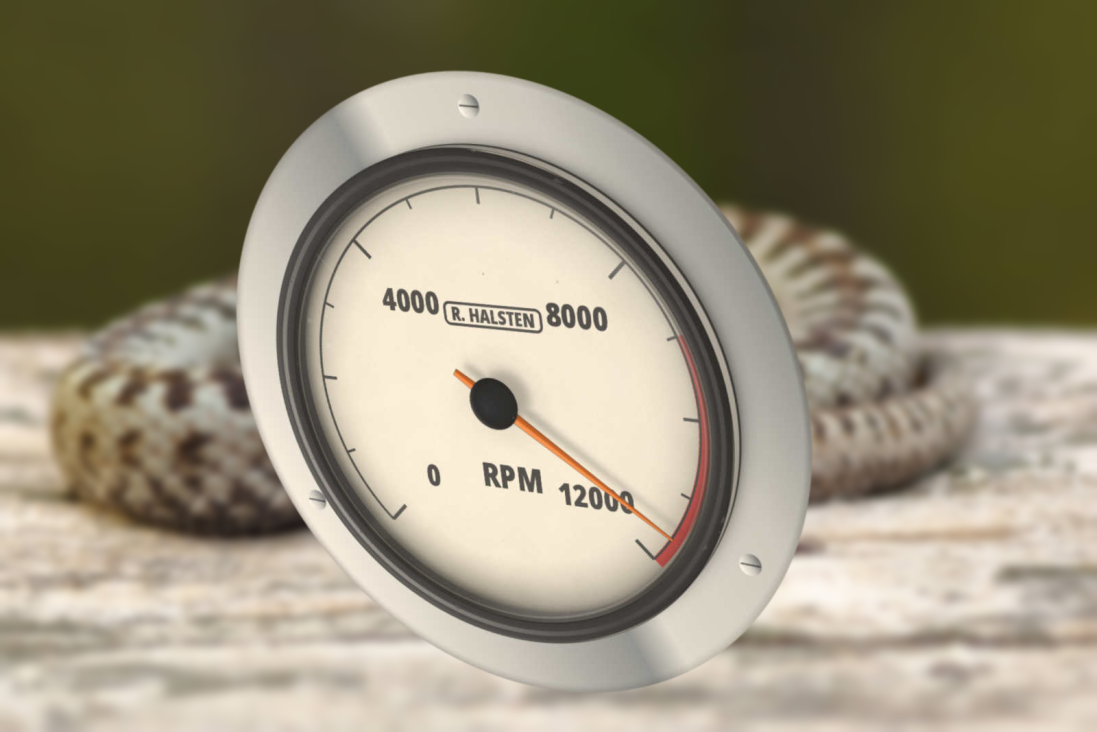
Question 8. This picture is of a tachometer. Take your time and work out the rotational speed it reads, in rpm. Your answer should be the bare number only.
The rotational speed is 11500
